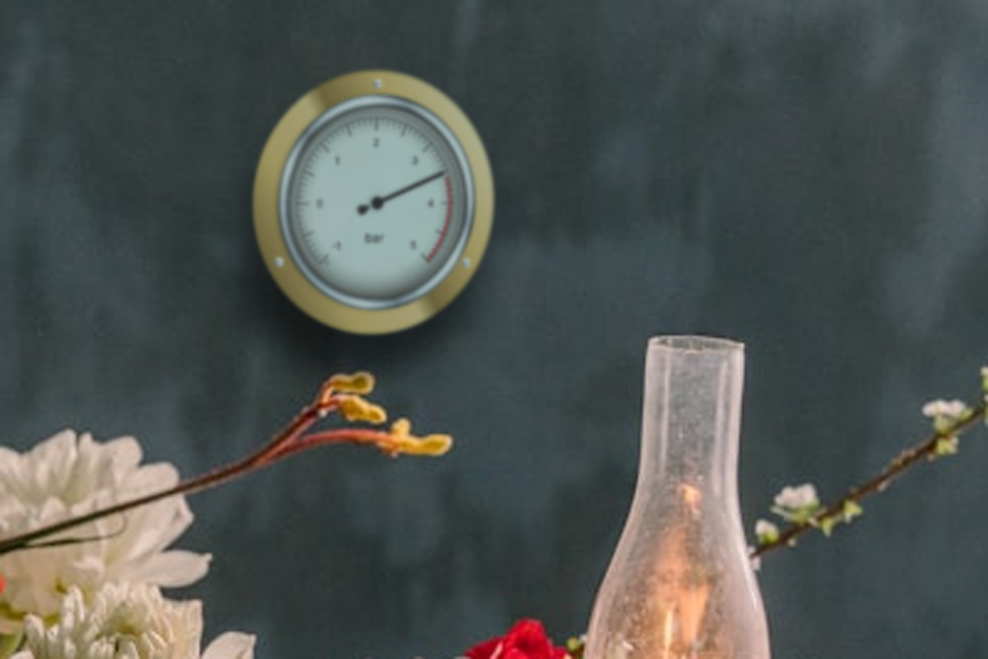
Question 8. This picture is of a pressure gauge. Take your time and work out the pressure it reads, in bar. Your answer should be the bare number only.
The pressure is 3.5
